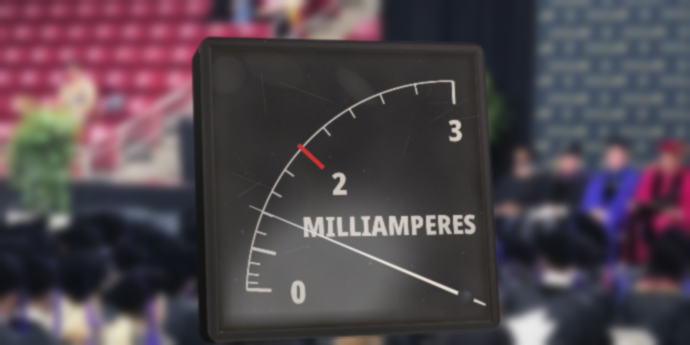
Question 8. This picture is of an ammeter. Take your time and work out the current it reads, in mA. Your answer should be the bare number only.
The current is 1.4
